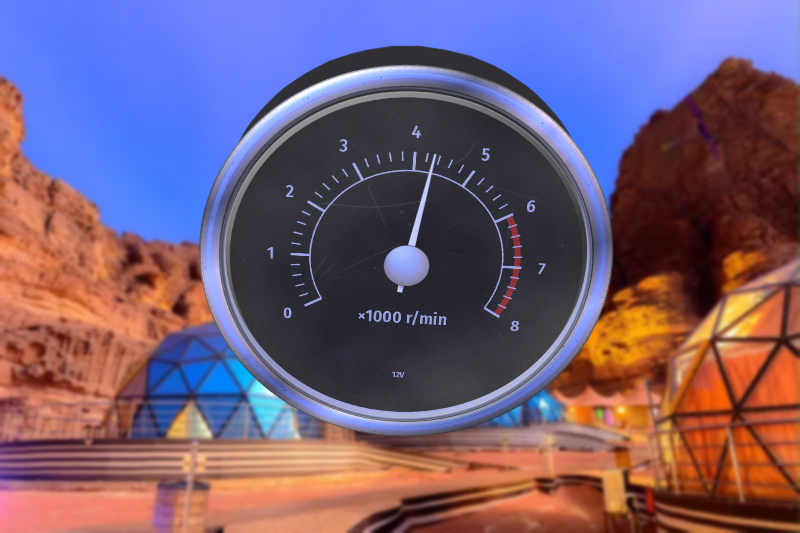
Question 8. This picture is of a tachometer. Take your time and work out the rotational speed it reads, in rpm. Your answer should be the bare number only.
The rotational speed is 4300
